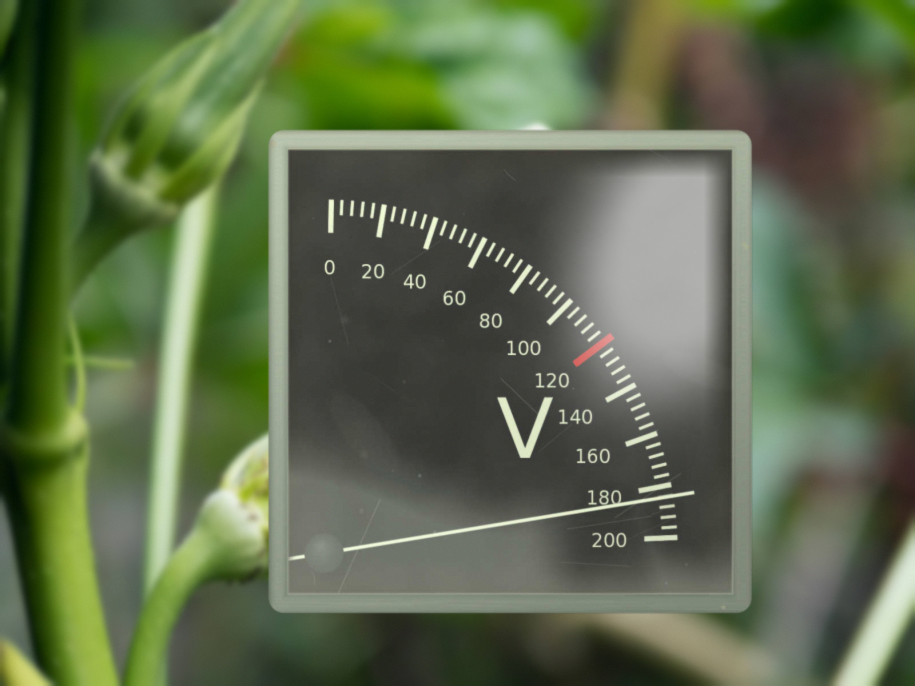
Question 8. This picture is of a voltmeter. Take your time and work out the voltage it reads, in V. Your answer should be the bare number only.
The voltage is 184
